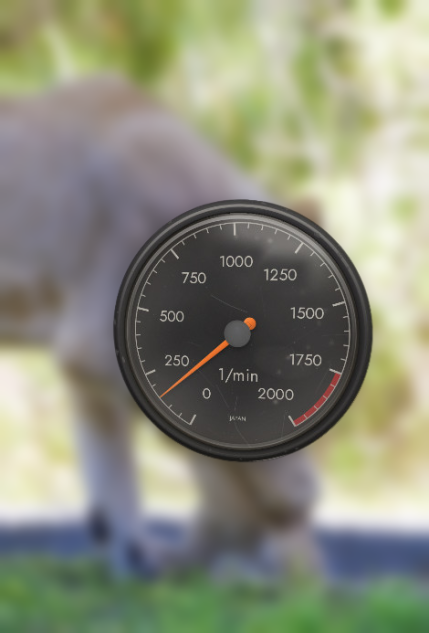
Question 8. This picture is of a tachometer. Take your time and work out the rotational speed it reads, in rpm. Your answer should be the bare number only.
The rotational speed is 150
